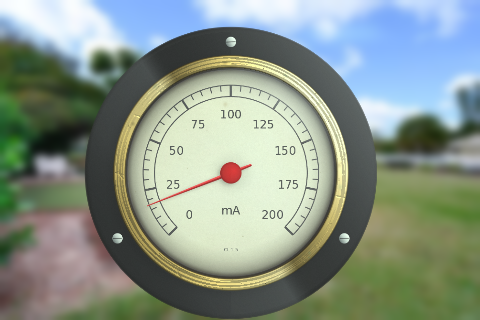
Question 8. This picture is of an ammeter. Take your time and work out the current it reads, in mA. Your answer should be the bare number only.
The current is 17.5
